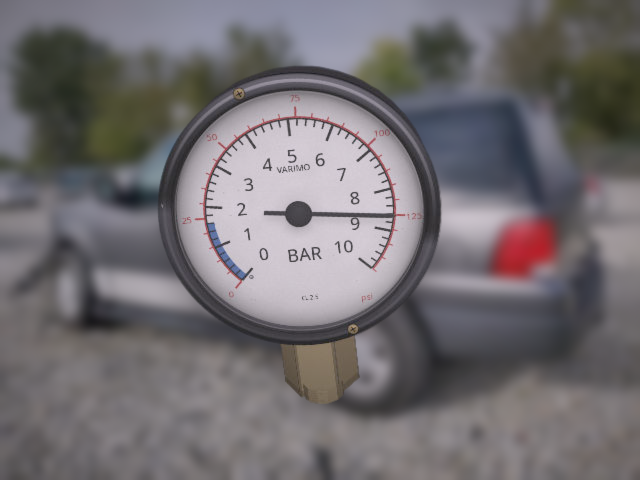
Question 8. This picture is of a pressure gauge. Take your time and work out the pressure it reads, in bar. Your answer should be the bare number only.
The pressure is 8.6
